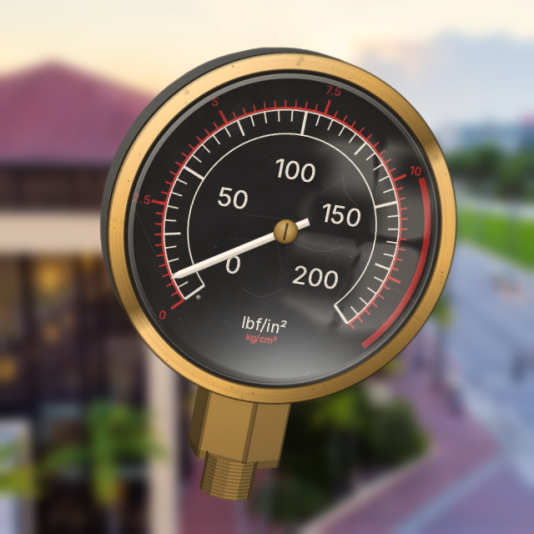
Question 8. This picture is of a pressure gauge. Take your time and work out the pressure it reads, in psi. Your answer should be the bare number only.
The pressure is 10
